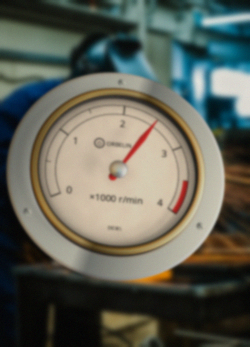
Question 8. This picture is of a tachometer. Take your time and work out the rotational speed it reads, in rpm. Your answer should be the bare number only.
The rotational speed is 2500
